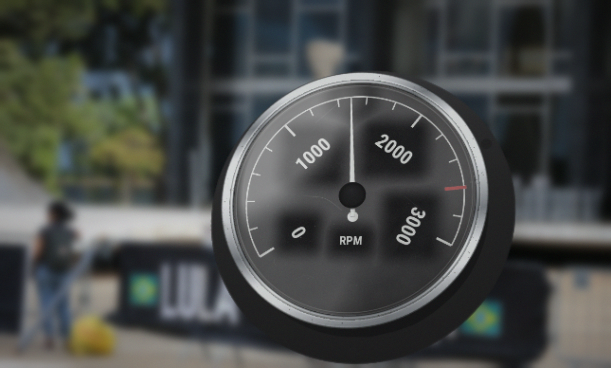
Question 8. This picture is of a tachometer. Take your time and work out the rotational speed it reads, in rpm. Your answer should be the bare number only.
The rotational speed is 1500
